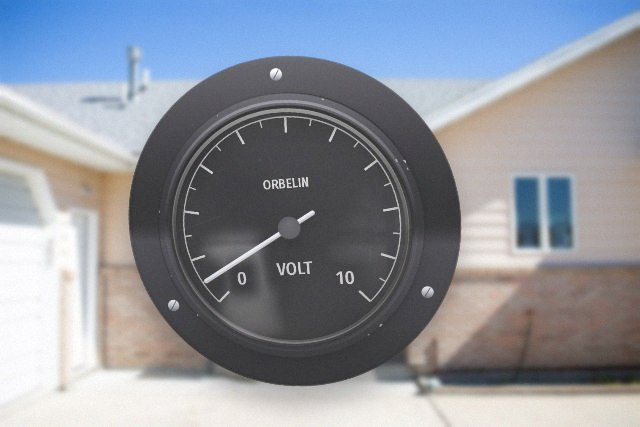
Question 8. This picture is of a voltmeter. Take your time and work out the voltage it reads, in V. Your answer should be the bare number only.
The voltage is 0.5
